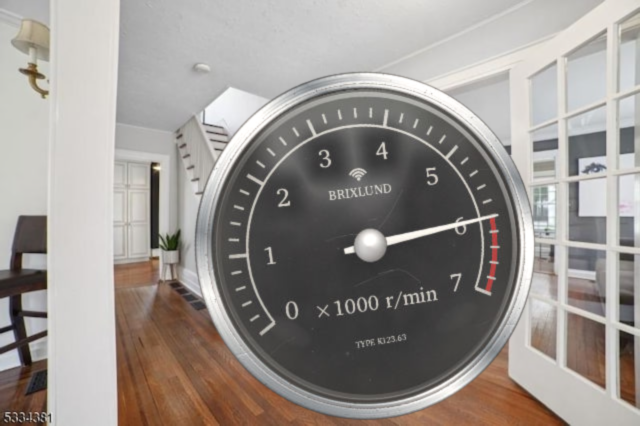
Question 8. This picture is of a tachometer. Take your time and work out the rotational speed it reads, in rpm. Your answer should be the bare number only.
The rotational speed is 6000
